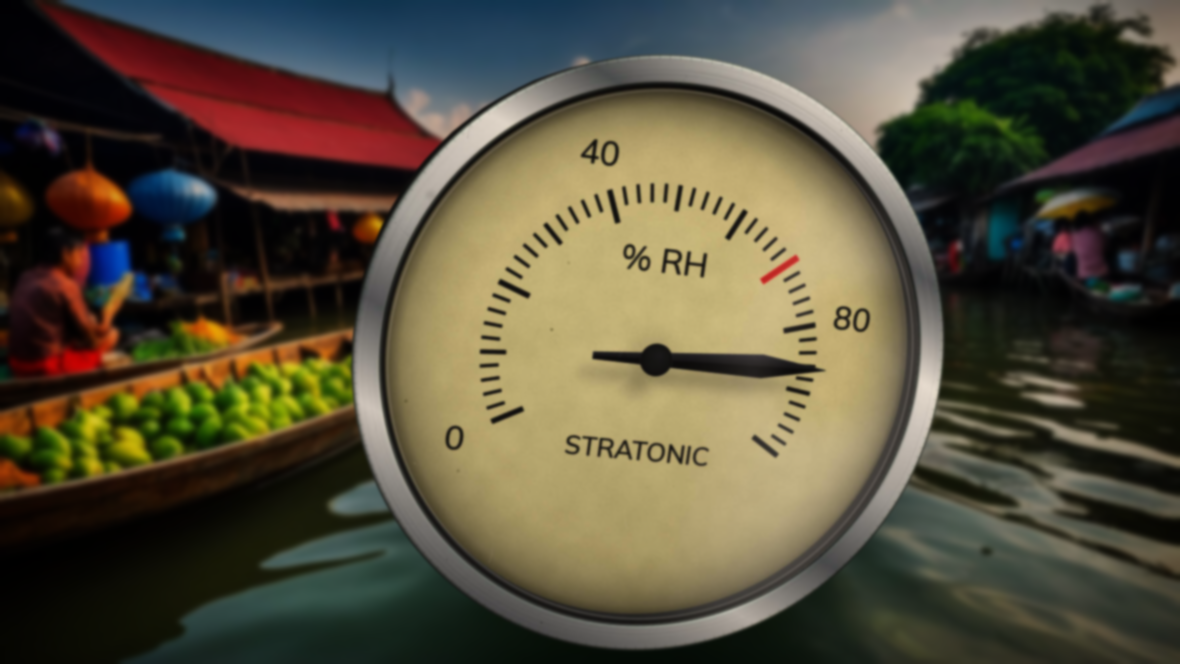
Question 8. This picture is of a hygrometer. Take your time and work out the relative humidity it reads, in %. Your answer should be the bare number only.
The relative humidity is 86
